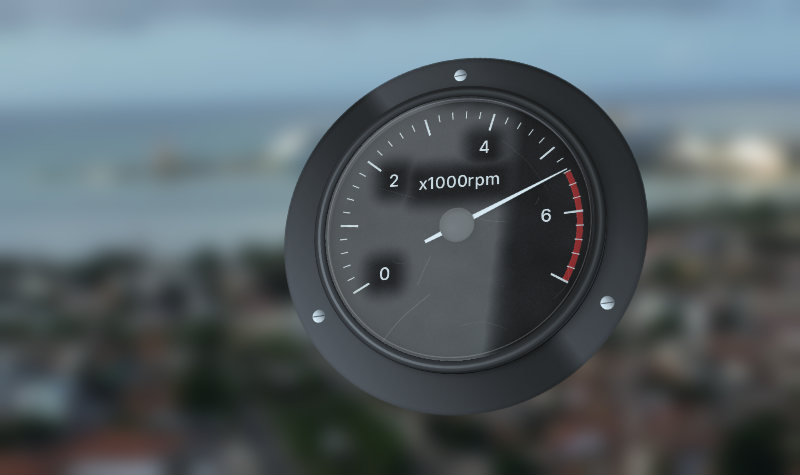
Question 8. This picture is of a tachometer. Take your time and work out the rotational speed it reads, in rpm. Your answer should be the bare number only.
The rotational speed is 5400
